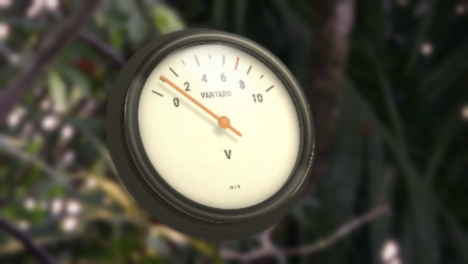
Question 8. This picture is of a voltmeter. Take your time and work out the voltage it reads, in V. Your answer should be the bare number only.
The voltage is 1
